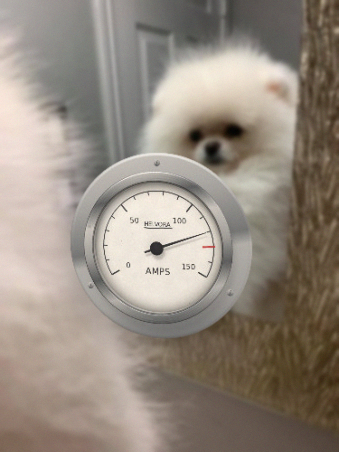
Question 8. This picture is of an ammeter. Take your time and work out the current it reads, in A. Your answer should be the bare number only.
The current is 120
